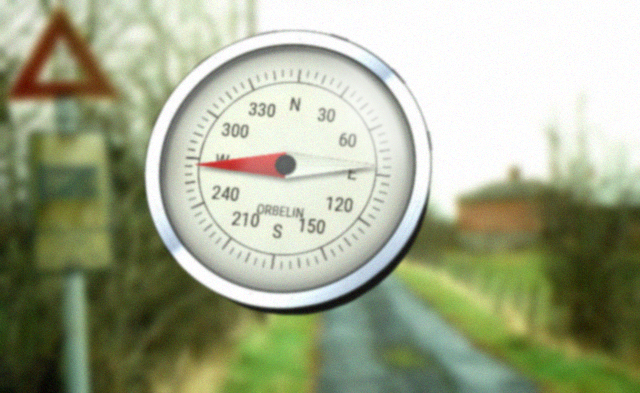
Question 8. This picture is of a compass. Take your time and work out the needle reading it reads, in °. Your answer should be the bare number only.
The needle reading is 265
